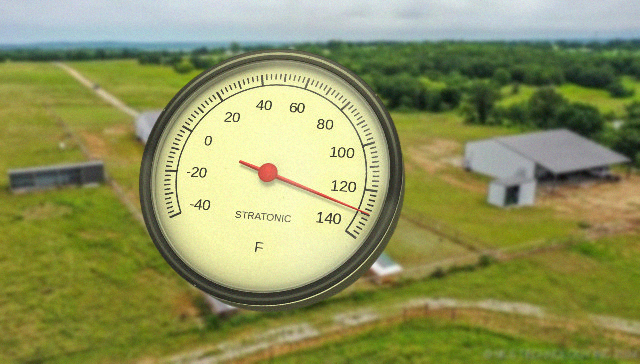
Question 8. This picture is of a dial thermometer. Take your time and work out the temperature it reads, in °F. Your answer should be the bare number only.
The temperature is 130
